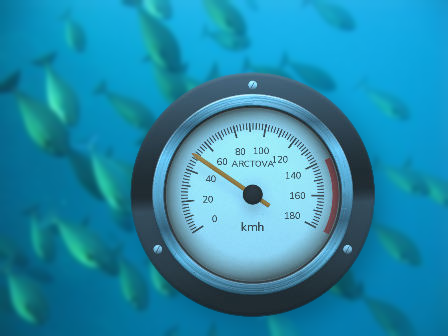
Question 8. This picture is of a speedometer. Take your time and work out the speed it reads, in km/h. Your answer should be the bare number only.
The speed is 50
